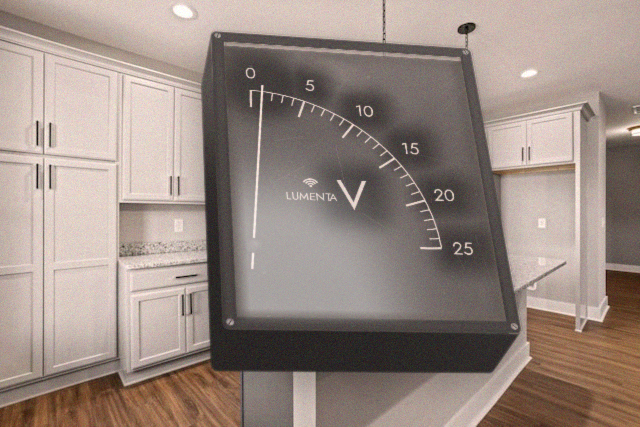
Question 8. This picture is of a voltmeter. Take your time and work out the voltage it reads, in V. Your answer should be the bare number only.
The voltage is 1
